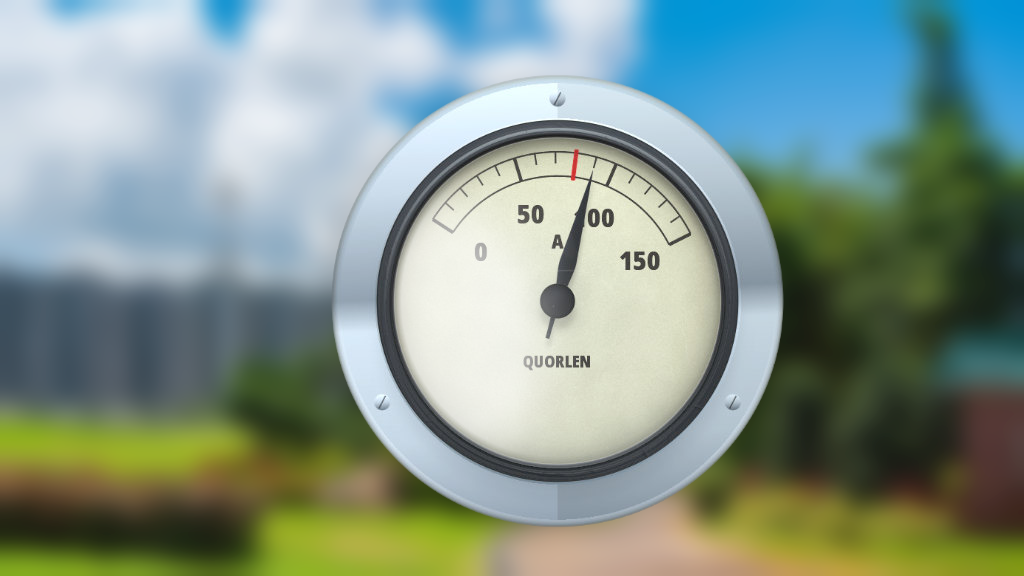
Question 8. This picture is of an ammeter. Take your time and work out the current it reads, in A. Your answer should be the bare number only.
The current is 90
